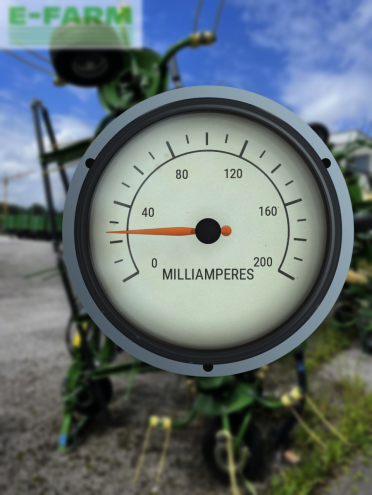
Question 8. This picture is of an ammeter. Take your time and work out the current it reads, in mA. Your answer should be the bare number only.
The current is 25
